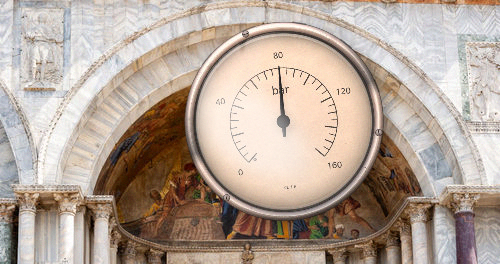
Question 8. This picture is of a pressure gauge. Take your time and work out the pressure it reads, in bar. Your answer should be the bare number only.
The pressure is 80
